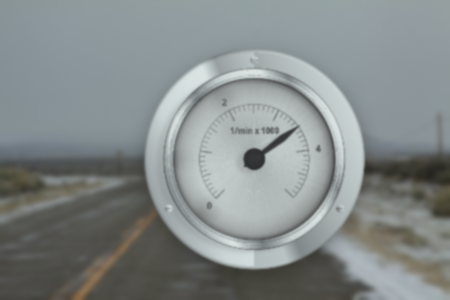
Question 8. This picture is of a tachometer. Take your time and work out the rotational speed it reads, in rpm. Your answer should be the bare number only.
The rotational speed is 3500
